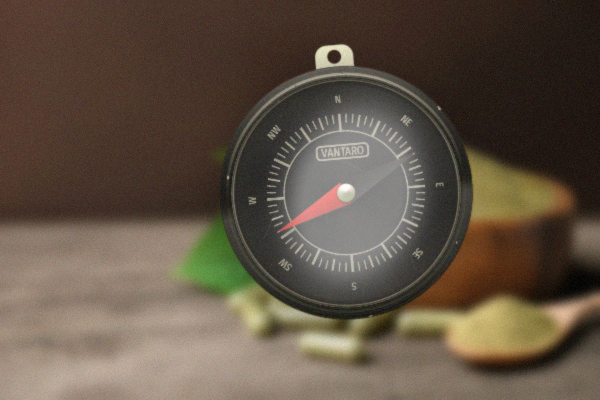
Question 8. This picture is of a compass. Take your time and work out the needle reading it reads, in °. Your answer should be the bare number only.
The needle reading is 245
